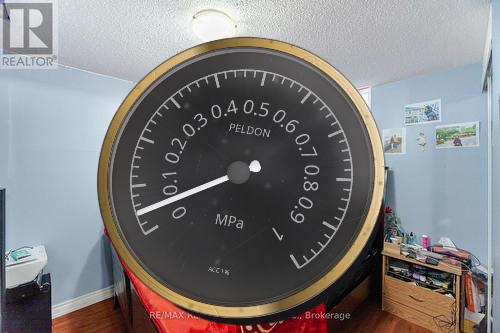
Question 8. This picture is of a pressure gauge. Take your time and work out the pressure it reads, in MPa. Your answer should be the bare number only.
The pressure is 0.04
